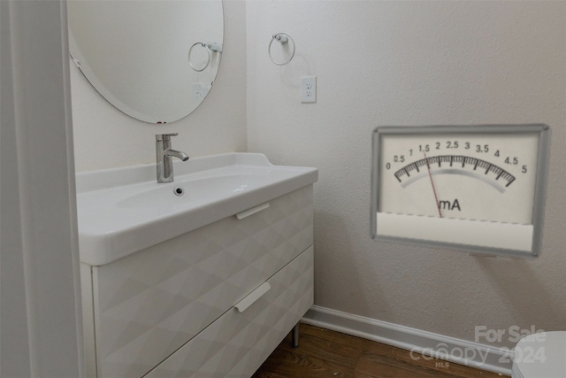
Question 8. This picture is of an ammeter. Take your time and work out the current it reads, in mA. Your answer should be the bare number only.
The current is 1.5
